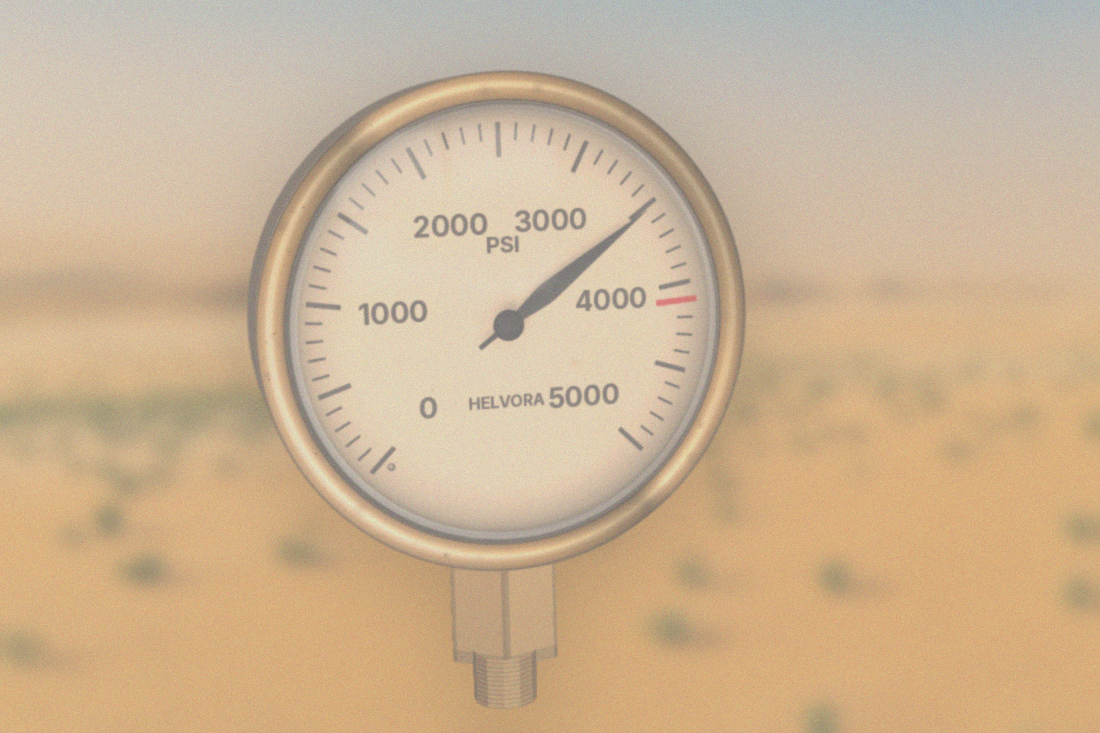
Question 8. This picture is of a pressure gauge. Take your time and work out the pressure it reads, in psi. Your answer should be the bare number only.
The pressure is 3500
